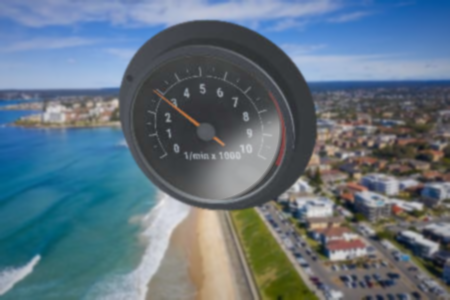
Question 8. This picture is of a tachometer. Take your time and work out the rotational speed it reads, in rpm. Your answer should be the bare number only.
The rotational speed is 3000
